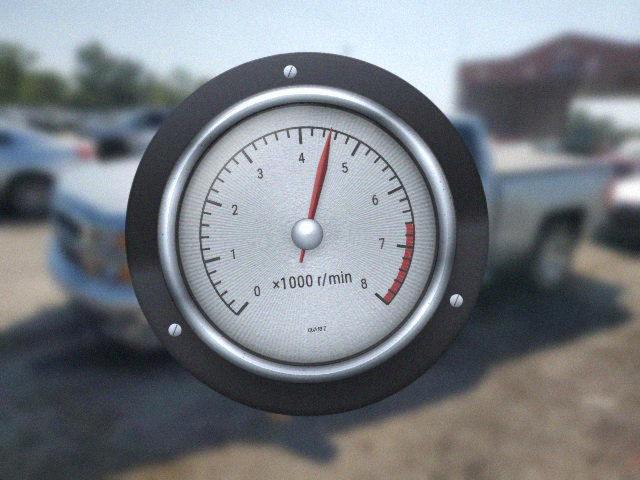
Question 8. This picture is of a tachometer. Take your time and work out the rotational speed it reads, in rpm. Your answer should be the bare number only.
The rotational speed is 4500
